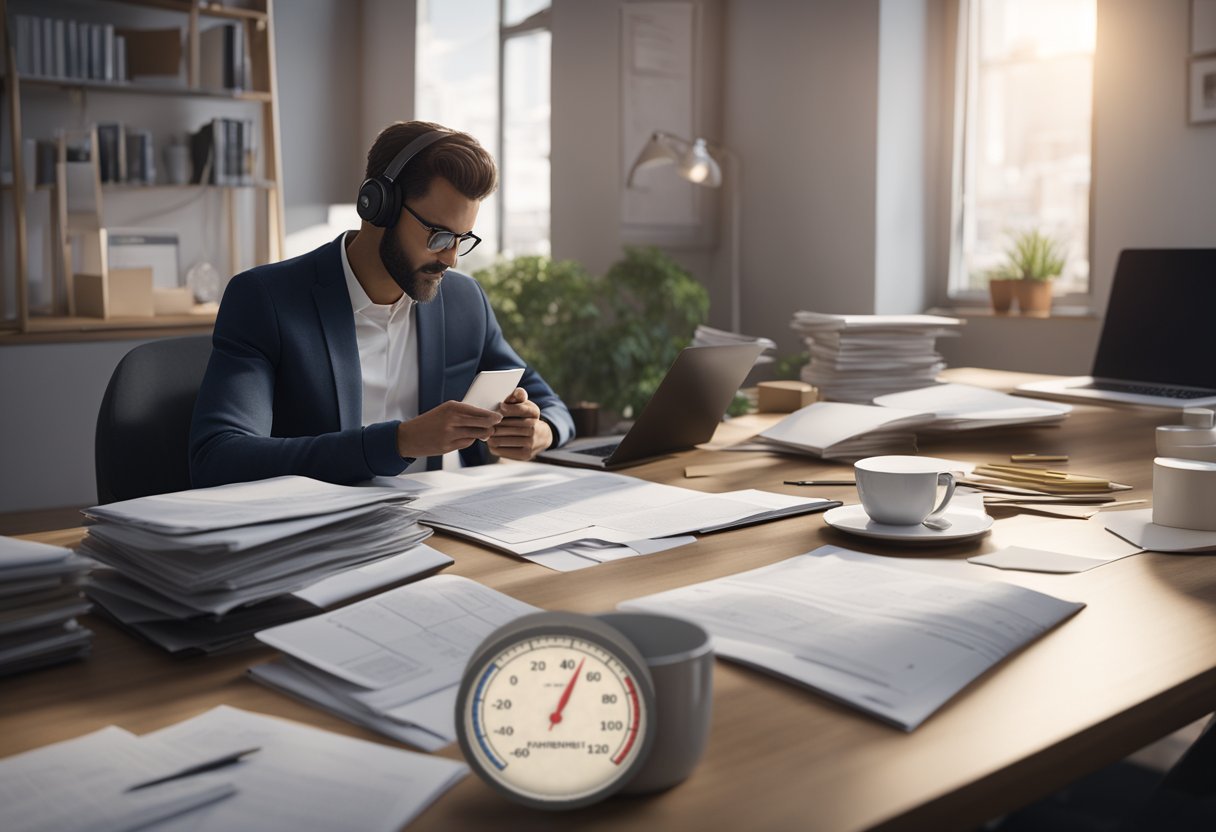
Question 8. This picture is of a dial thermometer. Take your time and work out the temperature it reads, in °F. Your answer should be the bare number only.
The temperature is 48
